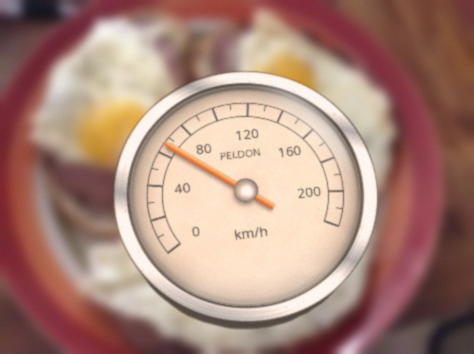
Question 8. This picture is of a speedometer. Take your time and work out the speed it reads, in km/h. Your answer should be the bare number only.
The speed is 65
